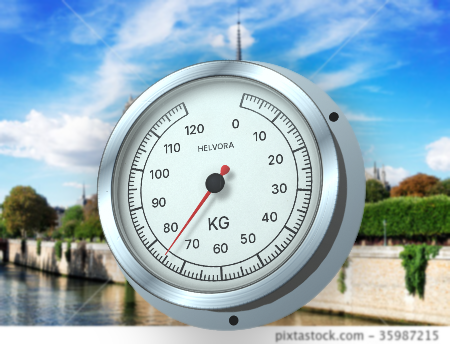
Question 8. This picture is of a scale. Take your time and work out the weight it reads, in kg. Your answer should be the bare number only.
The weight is 75
